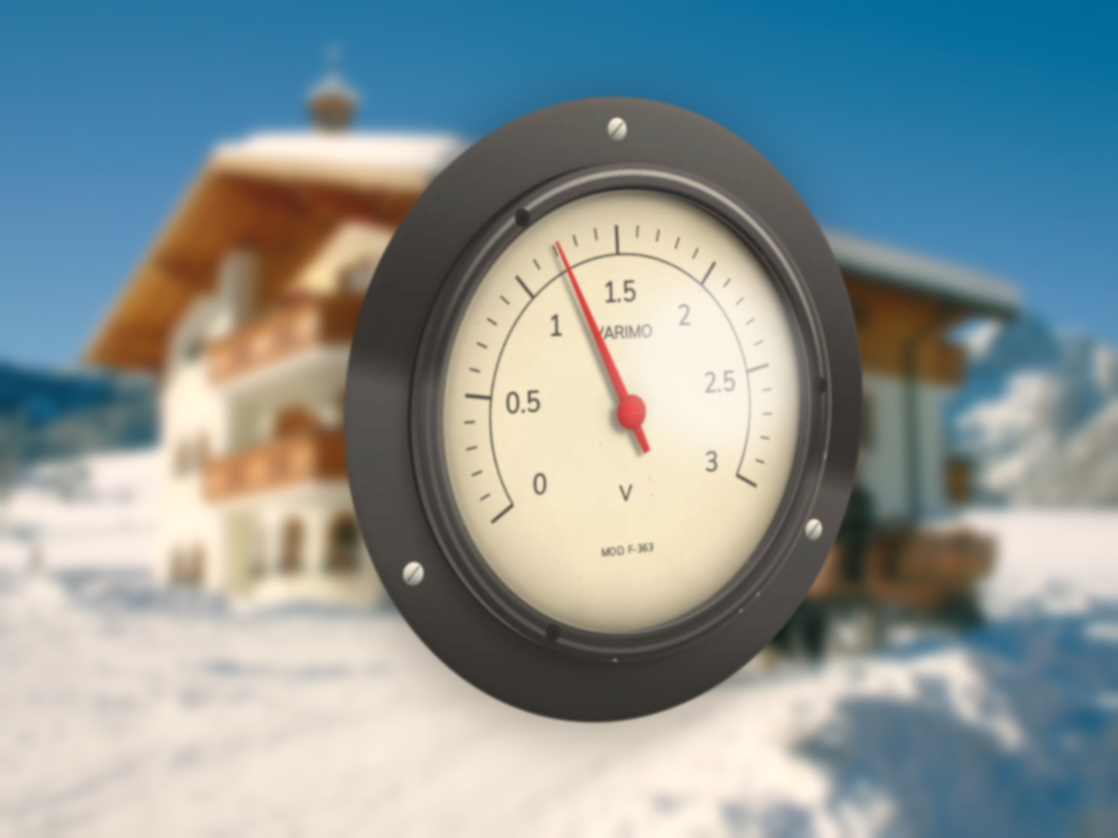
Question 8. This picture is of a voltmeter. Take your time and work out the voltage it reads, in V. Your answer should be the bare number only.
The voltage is 1.2
